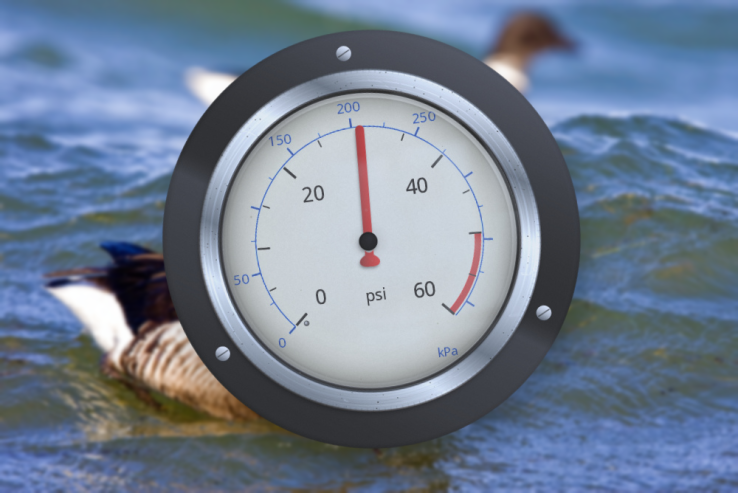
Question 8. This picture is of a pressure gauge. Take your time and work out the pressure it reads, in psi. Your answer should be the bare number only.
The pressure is 30
